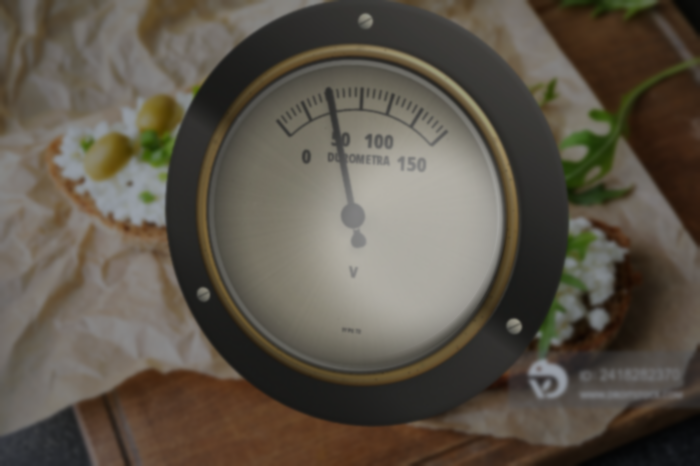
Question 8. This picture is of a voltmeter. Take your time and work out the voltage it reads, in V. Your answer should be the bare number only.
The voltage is 50
